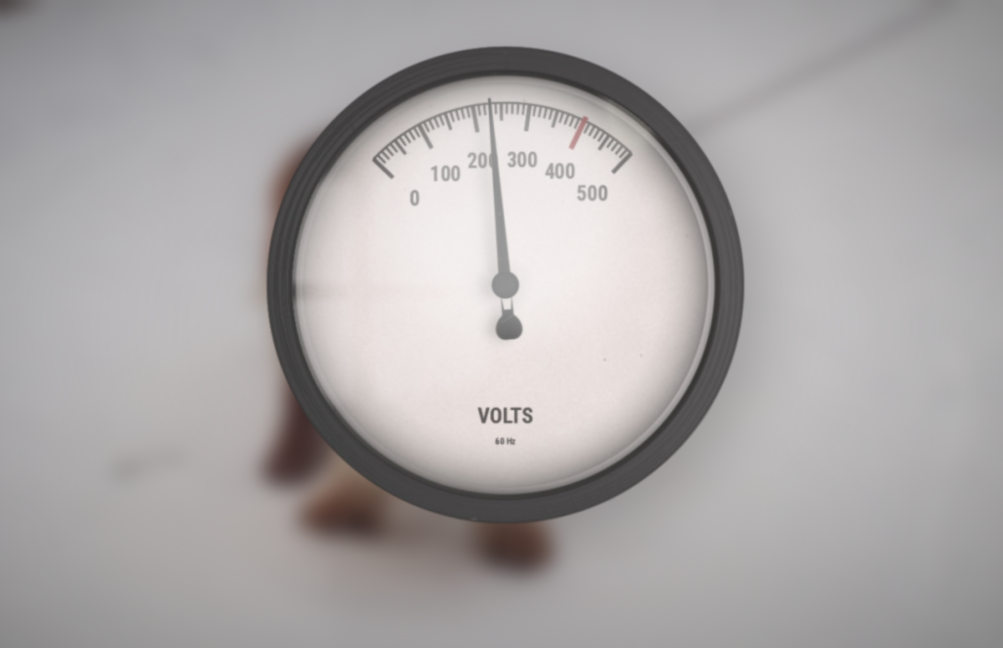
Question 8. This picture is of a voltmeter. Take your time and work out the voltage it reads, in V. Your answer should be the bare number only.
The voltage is 230
